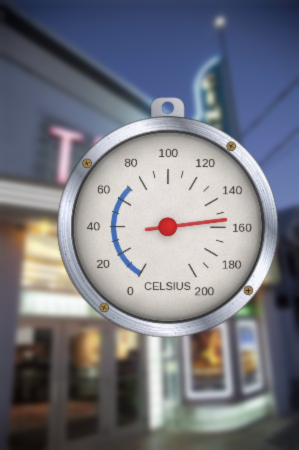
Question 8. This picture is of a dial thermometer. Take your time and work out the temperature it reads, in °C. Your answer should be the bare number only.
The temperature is 155
